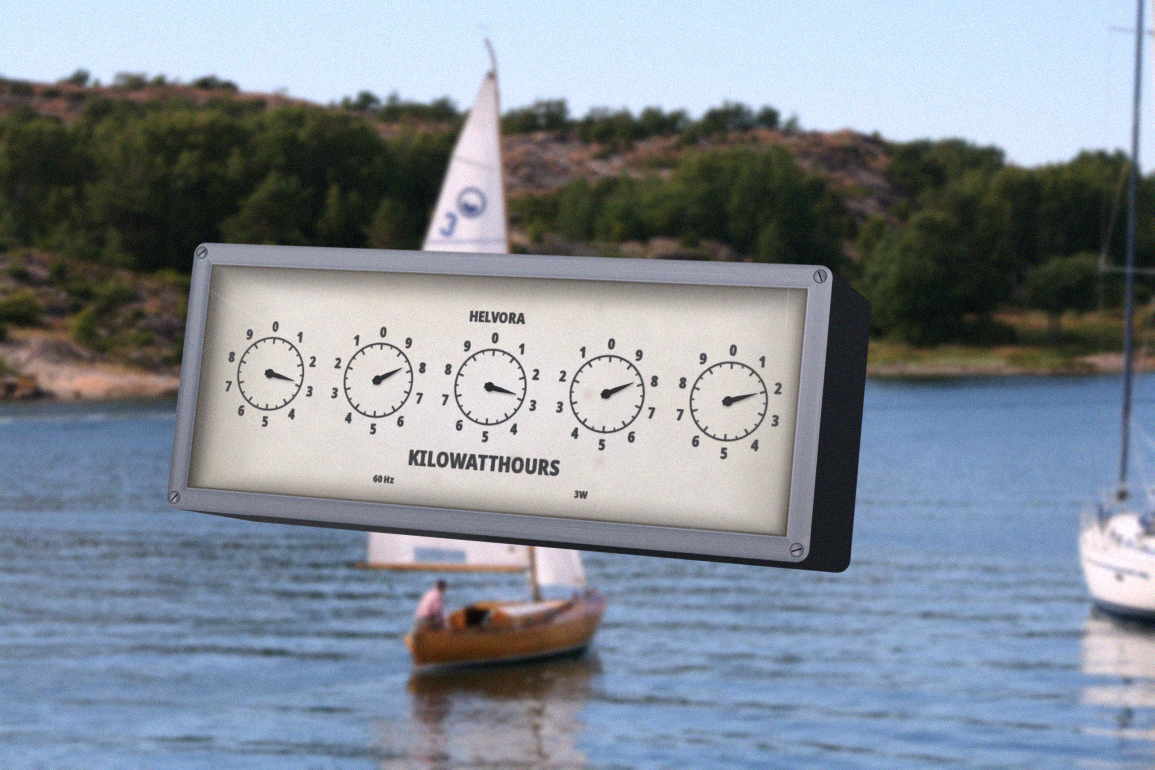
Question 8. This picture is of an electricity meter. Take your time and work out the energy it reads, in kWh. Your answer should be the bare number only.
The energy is 28282
